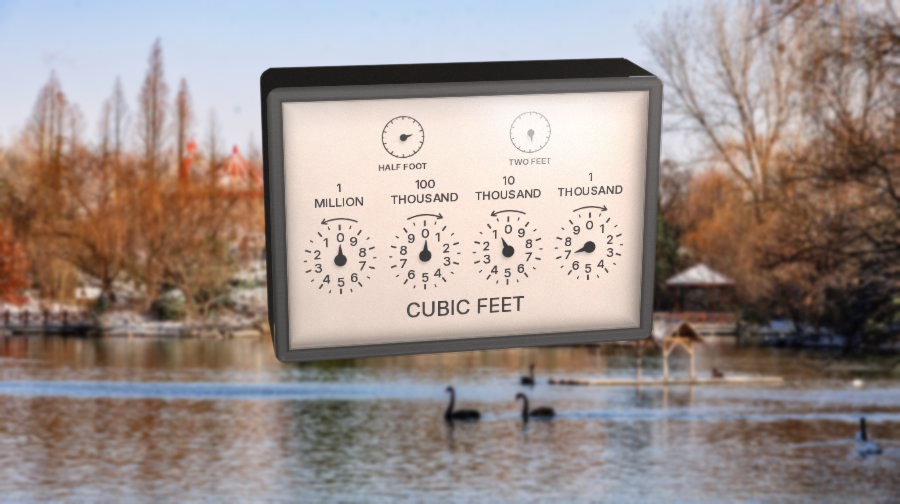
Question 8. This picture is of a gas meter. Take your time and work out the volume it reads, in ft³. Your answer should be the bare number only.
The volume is 700
